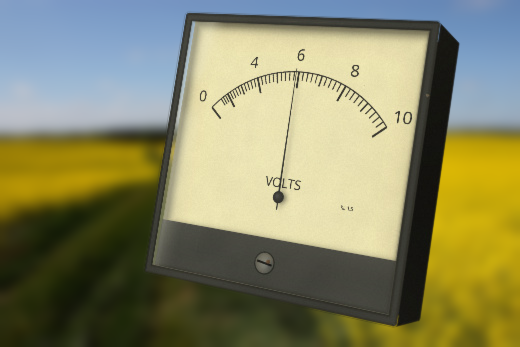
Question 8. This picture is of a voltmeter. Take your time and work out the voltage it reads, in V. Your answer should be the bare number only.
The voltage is 6
